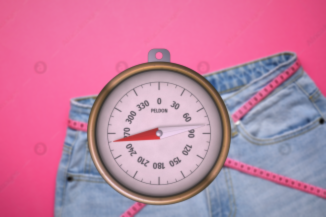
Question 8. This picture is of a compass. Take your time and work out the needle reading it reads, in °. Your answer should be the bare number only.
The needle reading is 260
